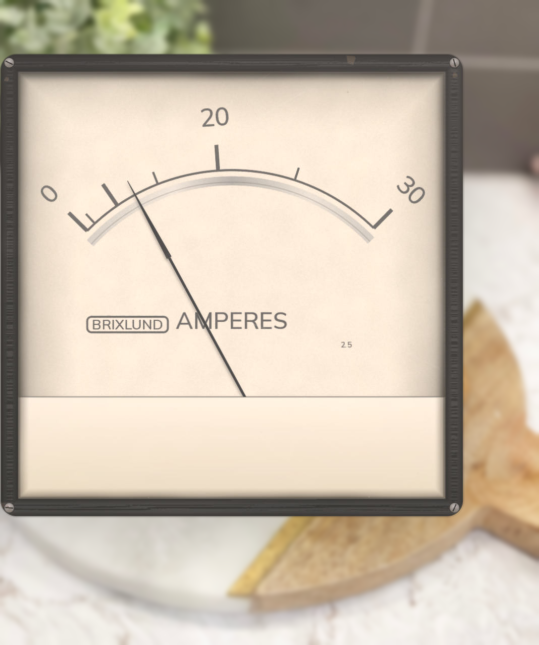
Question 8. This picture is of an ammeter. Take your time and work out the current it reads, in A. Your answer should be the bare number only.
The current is 12.5
